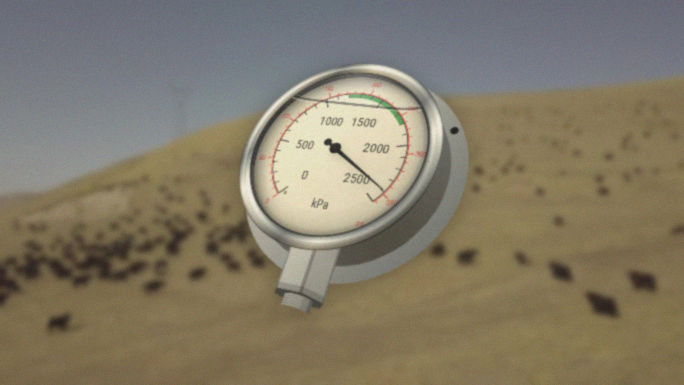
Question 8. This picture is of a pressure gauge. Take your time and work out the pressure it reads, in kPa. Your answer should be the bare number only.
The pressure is 2400
